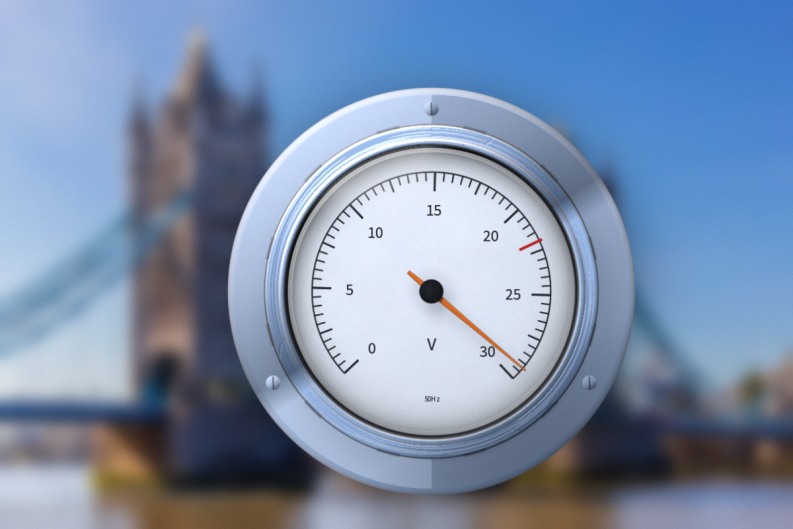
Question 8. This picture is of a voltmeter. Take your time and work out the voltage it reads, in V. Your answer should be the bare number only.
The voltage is 29.25
